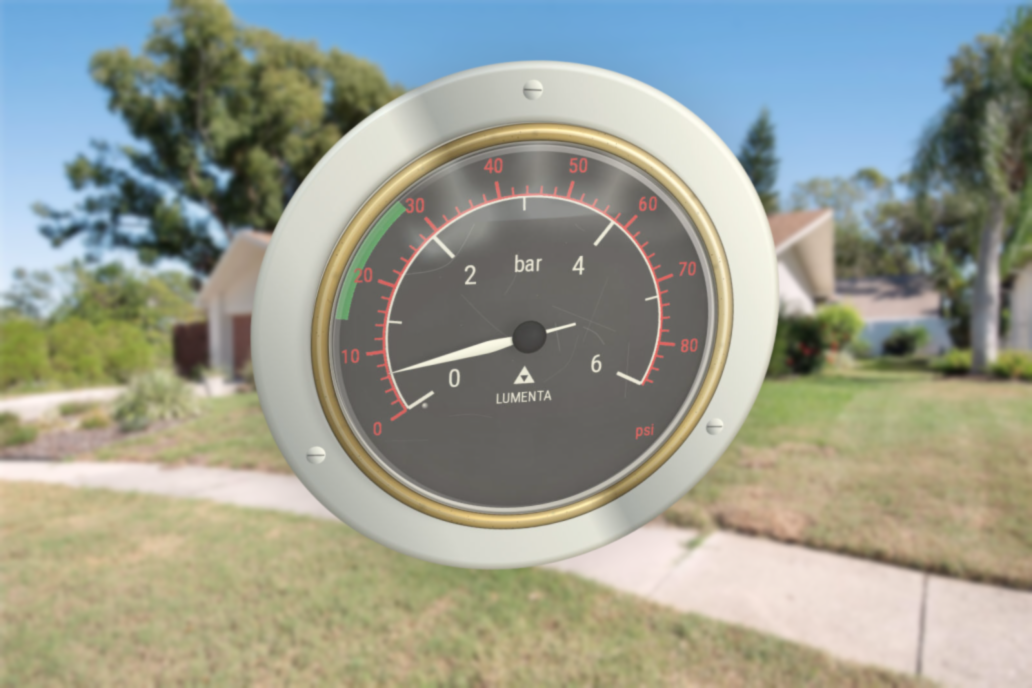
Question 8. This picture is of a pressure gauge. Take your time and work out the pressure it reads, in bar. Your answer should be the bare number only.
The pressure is 0.5
